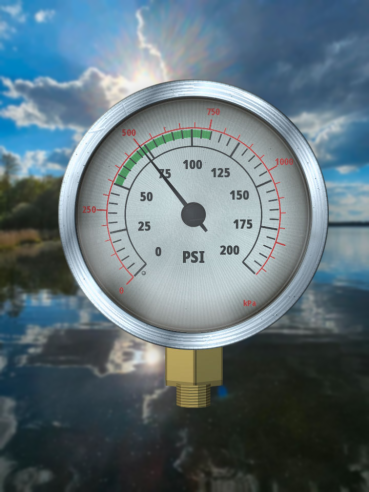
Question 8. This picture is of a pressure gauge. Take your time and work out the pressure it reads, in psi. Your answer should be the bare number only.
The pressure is 72.5
